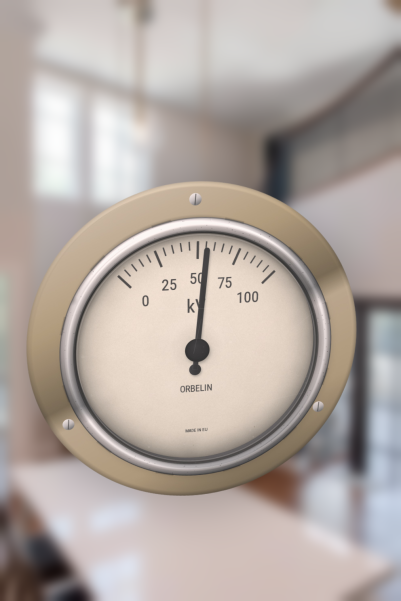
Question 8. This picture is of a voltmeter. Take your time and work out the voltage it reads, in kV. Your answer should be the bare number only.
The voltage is 55
